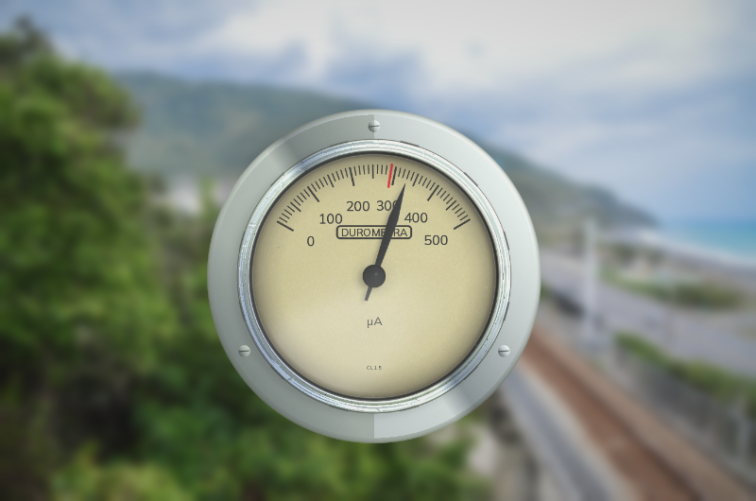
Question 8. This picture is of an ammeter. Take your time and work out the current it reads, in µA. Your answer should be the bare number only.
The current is 330
